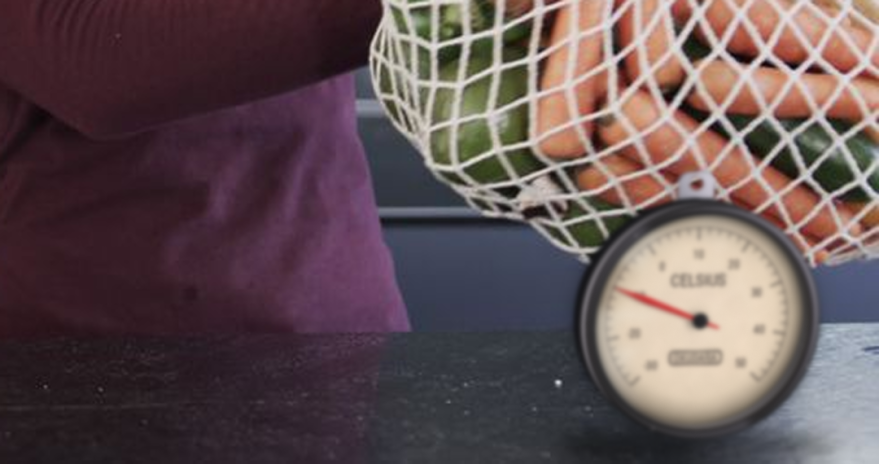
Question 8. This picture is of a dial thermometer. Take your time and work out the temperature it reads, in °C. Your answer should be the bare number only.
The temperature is -10
